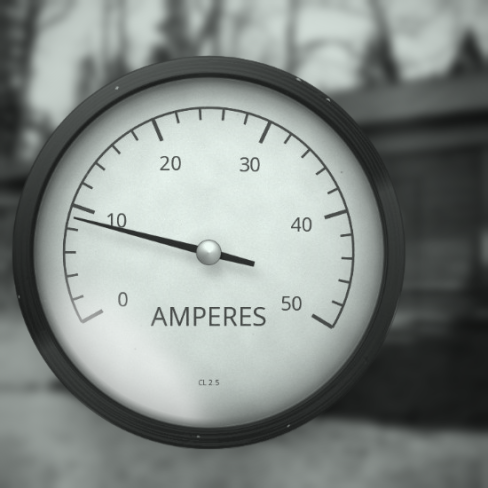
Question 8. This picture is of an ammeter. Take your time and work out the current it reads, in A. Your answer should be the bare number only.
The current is 9
